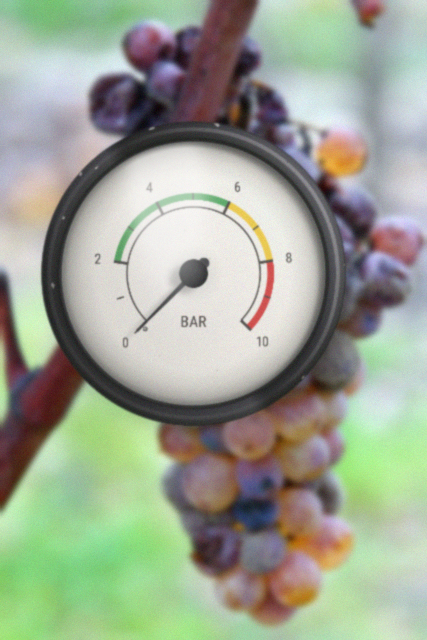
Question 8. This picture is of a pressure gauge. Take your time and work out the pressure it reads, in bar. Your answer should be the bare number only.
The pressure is 0
